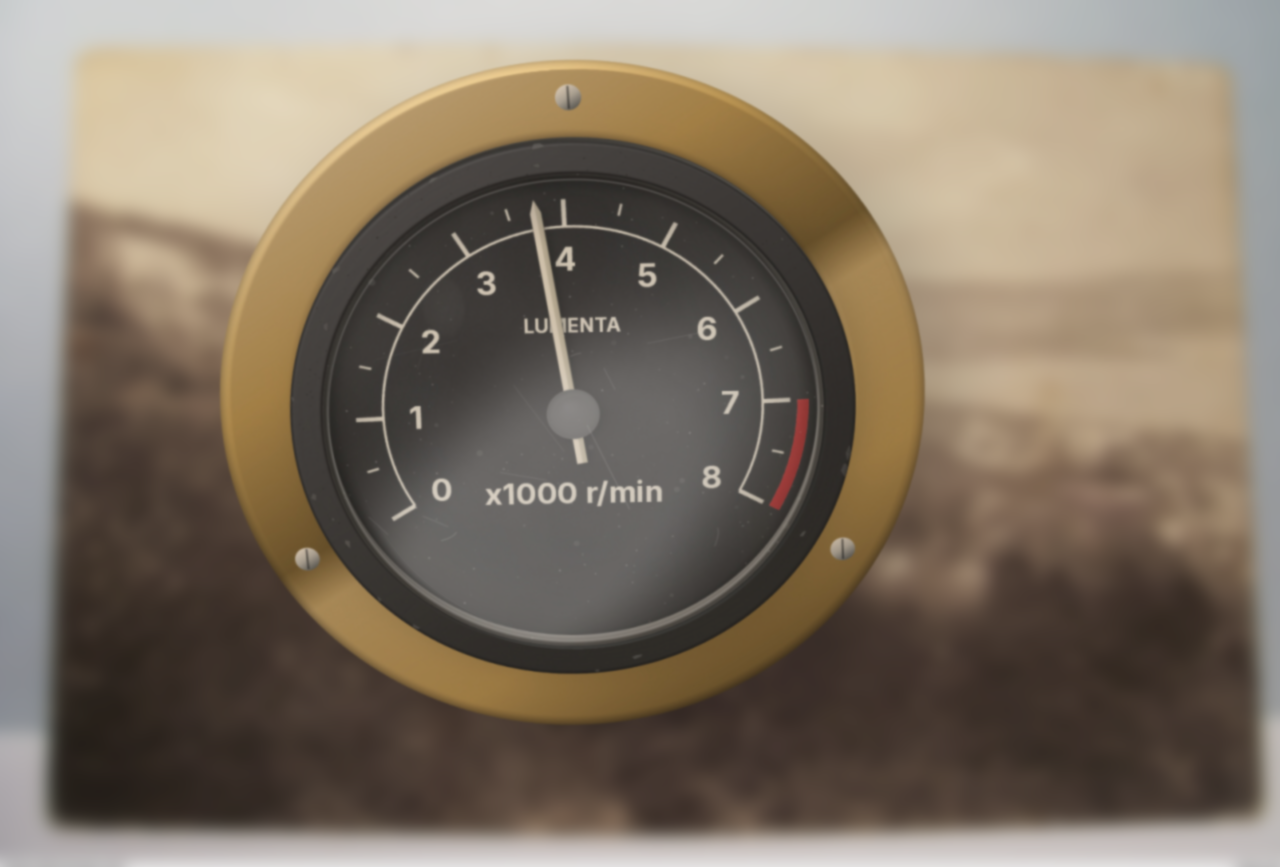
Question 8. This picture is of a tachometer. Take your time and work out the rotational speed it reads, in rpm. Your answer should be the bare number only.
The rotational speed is 3750
